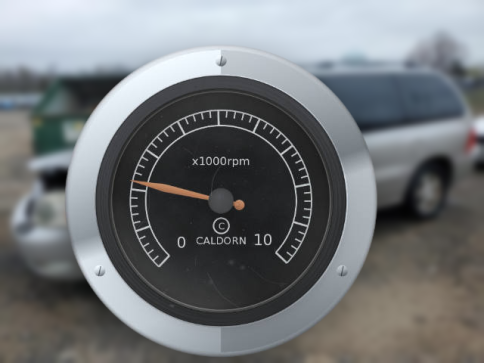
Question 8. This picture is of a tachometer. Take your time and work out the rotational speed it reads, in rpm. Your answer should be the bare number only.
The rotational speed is 2200
